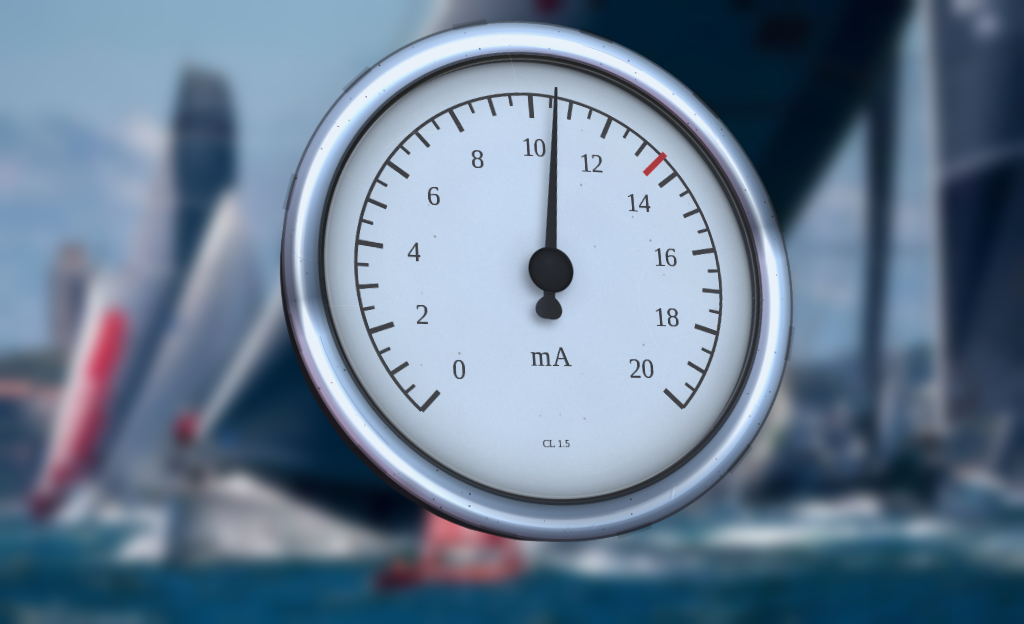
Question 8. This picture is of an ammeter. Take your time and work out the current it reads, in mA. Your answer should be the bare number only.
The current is 10.5
